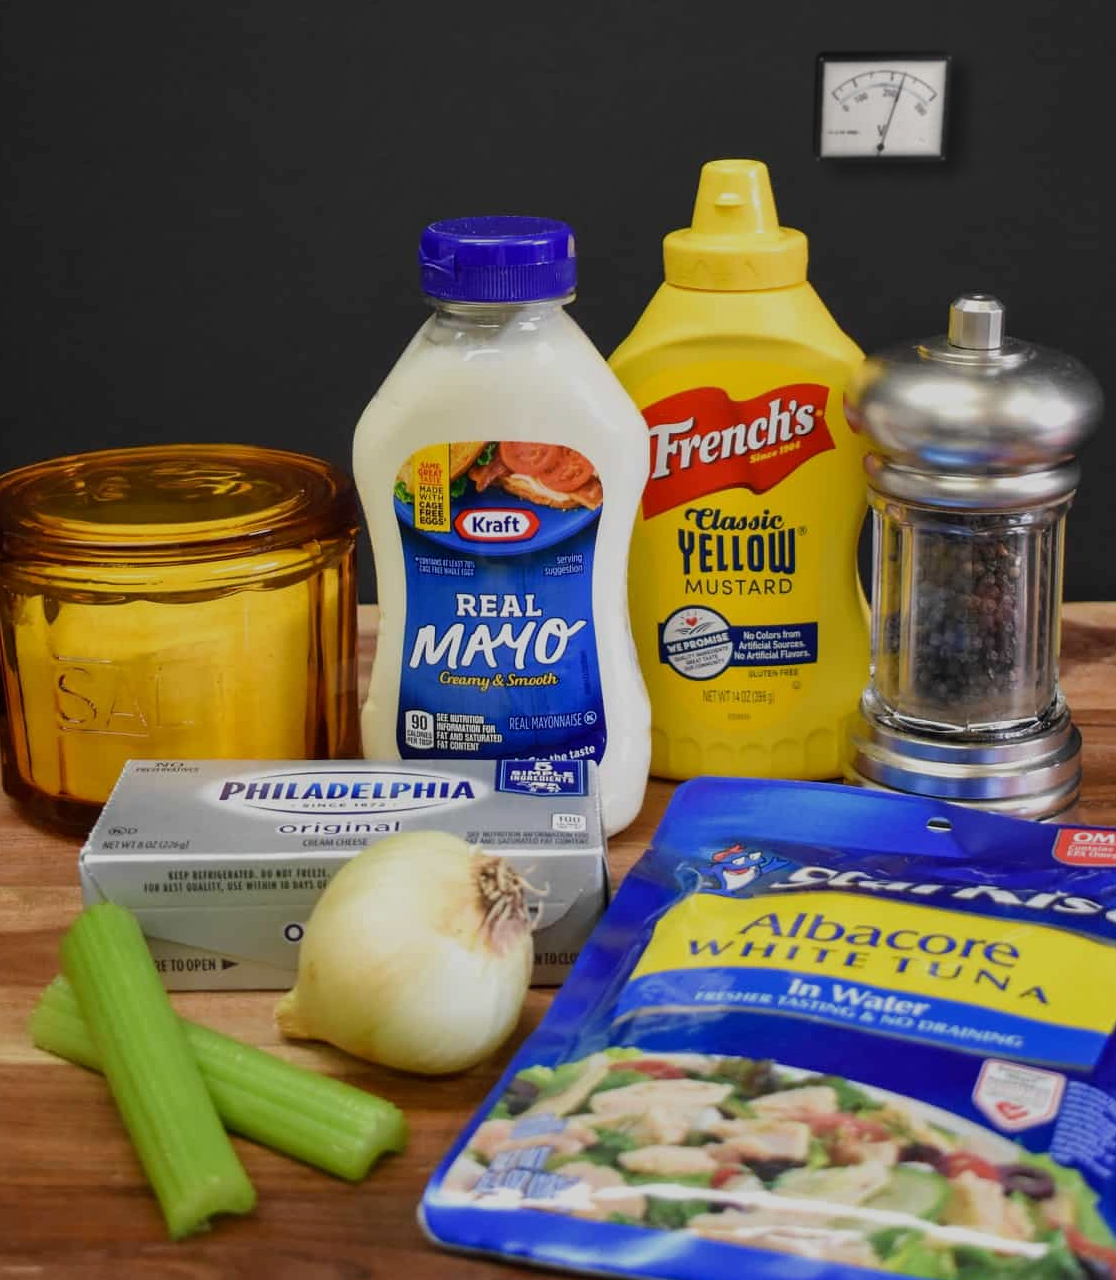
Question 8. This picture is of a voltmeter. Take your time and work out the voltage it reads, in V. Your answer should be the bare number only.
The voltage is 225
